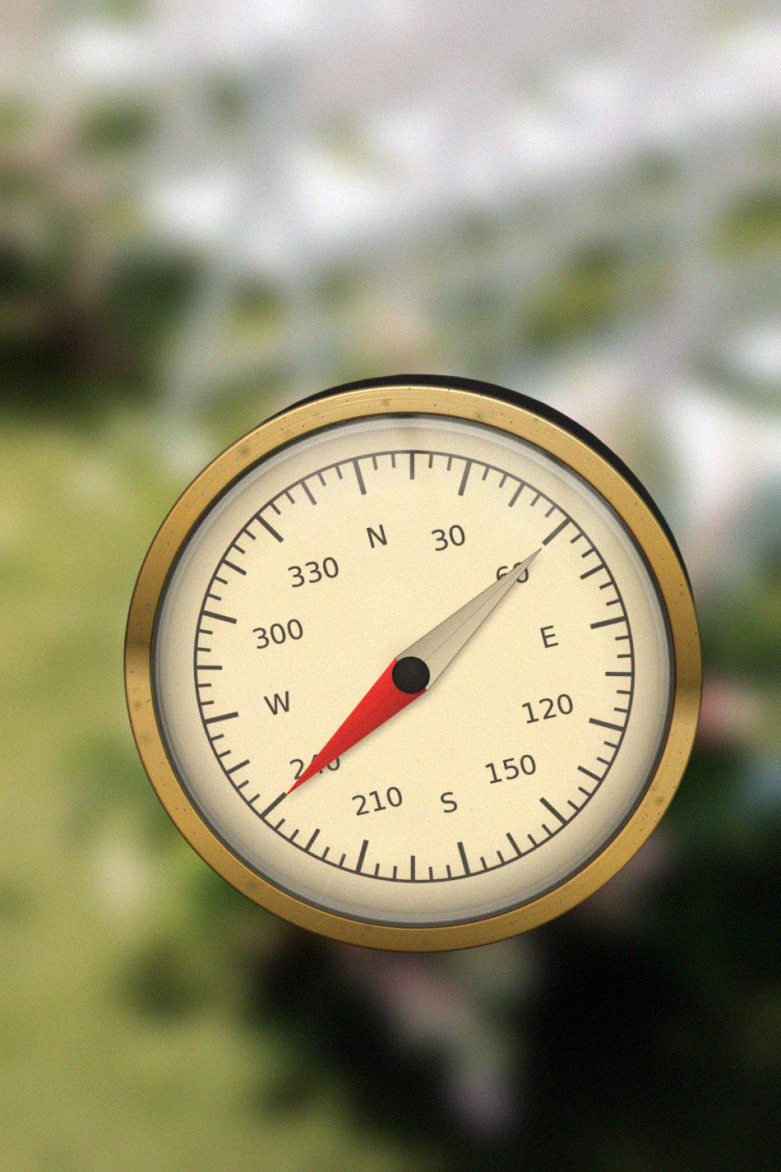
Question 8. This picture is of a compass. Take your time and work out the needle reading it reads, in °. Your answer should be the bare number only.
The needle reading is 240
